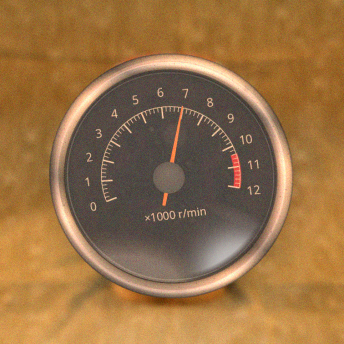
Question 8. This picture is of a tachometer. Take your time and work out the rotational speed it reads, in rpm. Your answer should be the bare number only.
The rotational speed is 7000
